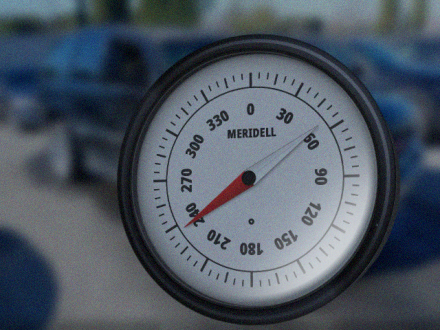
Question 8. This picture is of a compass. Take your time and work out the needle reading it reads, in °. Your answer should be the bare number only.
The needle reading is 235
